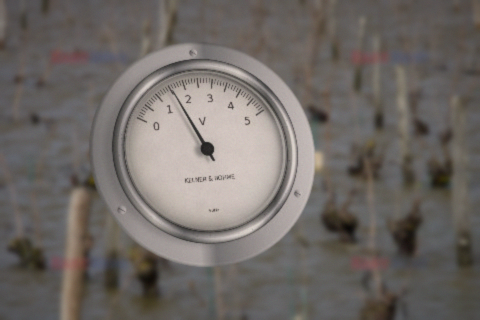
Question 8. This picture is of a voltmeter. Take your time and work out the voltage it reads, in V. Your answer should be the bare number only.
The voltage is 1.5
